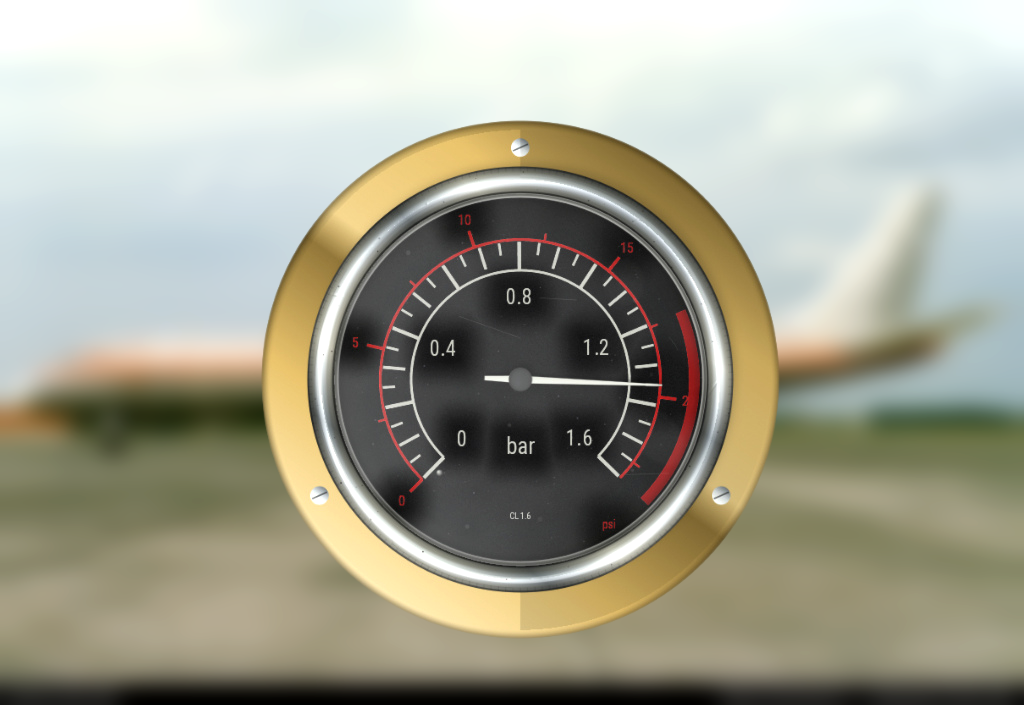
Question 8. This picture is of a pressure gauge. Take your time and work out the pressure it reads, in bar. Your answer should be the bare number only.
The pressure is 1.35
